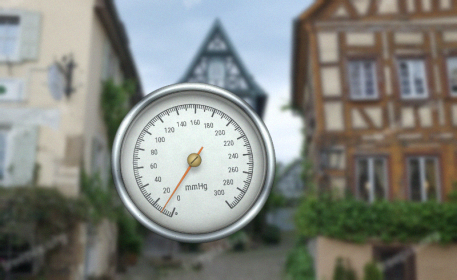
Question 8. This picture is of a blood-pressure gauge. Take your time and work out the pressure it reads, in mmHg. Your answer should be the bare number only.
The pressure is 10
